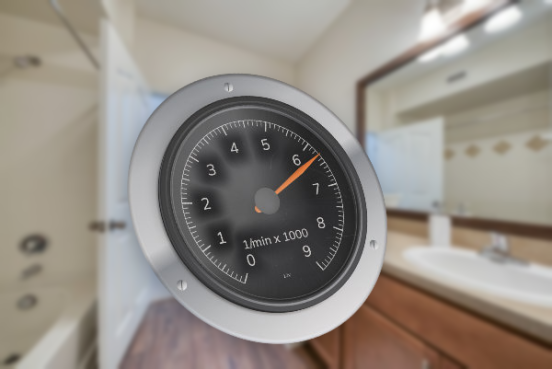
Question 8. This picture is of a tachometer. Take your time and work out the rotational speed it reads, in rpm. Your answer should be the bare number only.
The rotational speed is 6300
